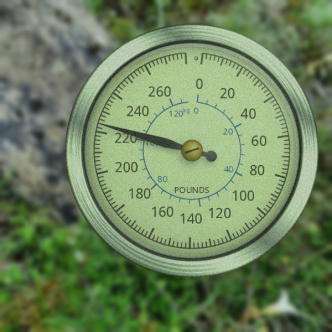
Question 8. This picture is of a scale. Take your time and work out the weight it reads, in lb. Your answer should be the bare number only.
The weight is 224
